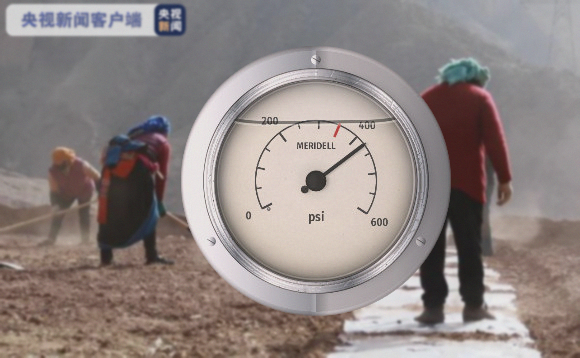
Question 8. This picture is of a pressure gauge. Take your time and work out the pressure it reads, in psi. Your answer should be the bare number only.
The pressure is 425
